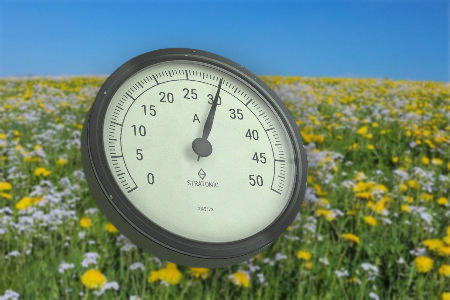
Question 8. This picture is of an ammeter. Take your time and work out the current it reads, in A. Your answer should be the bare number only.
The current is 30
